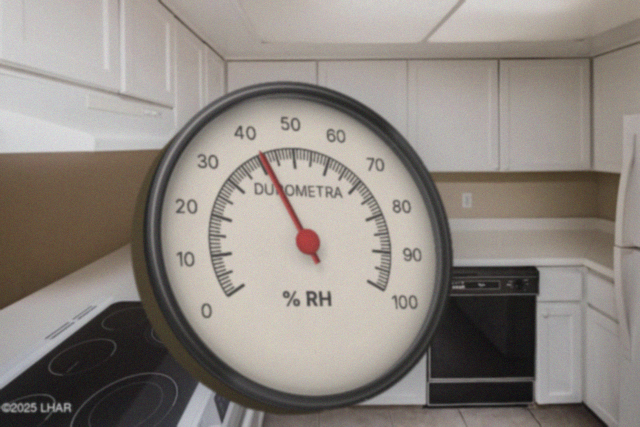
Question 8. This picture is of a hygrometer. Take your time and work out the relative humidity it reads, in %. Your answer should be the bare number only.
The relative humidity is 40
